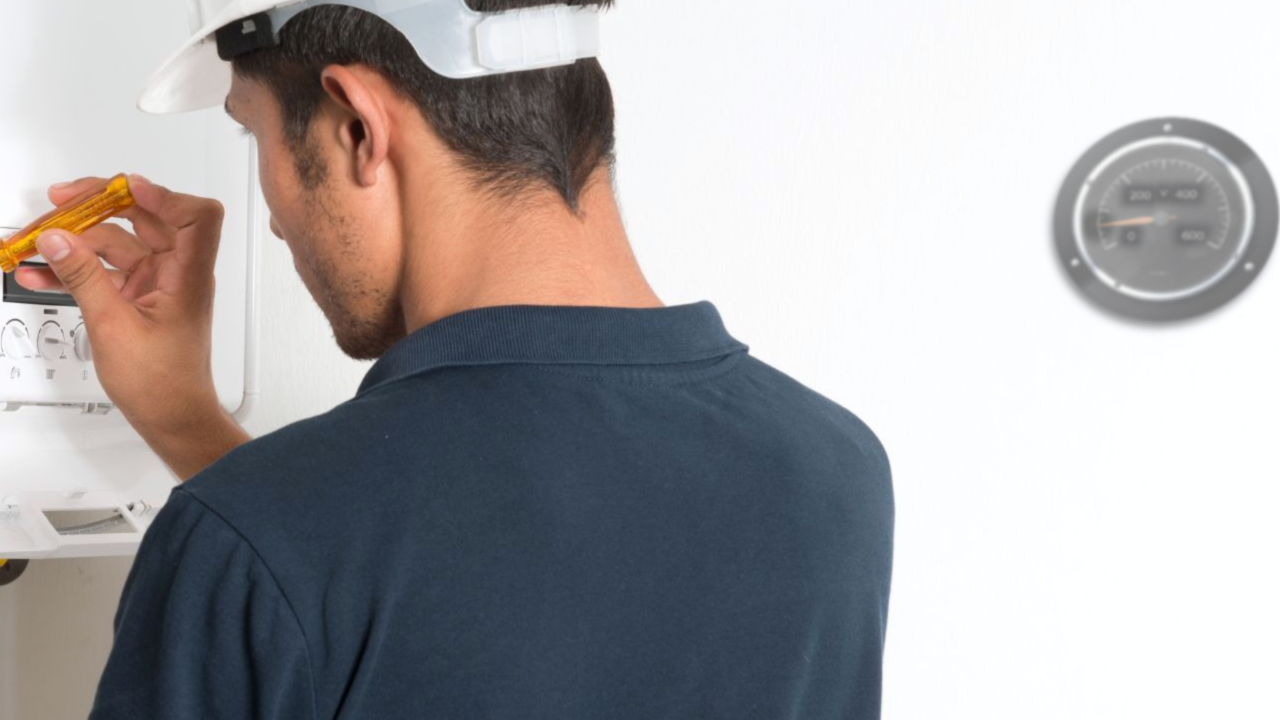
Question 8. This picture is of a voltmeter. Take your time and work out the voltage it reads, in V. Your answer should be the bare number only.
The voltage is 60
